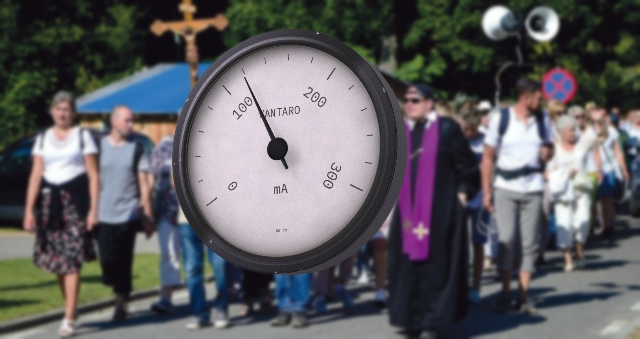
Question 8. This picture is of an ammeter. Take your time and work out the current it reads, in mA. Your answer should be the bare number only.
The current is 120
